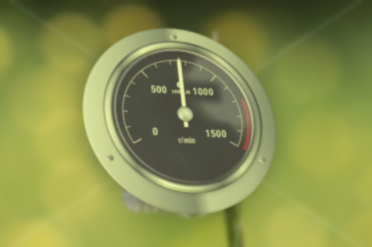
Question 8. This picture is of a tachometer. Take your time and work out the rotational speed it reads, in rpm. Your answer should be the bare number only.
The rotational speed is 750
